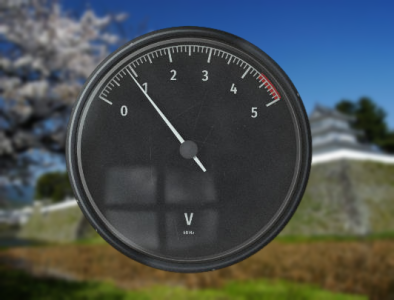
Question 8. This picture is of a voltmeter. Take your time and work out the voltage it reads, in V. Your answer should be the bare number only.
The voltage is 0.9
